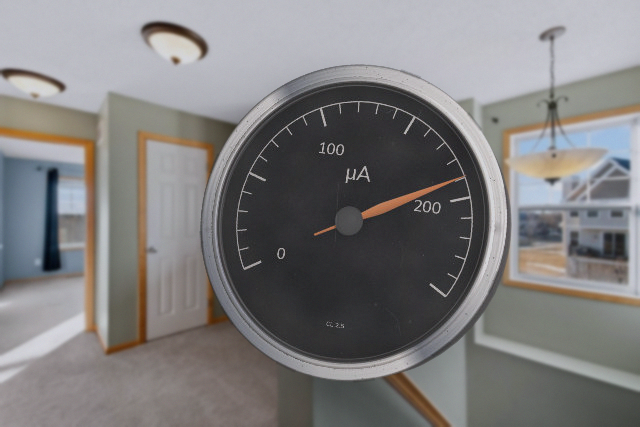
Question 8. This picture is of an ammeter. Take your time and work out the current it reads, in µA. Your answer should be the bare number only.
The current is 190
